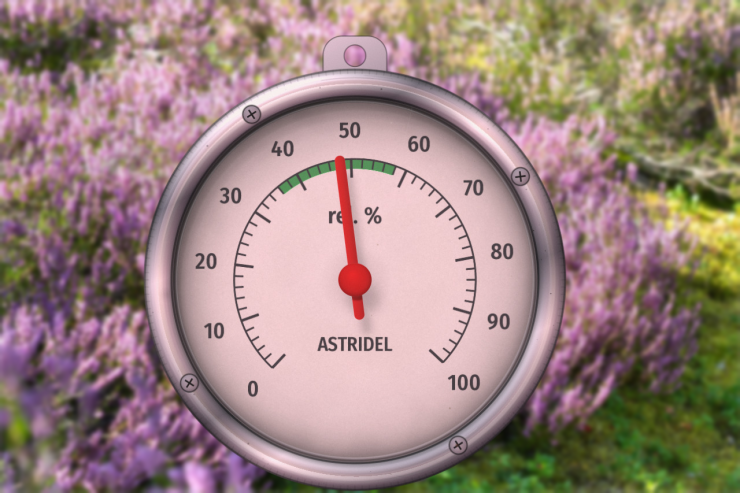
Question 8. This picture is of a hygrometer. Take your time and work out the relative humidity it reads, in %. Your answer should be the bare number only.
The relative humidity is 48
